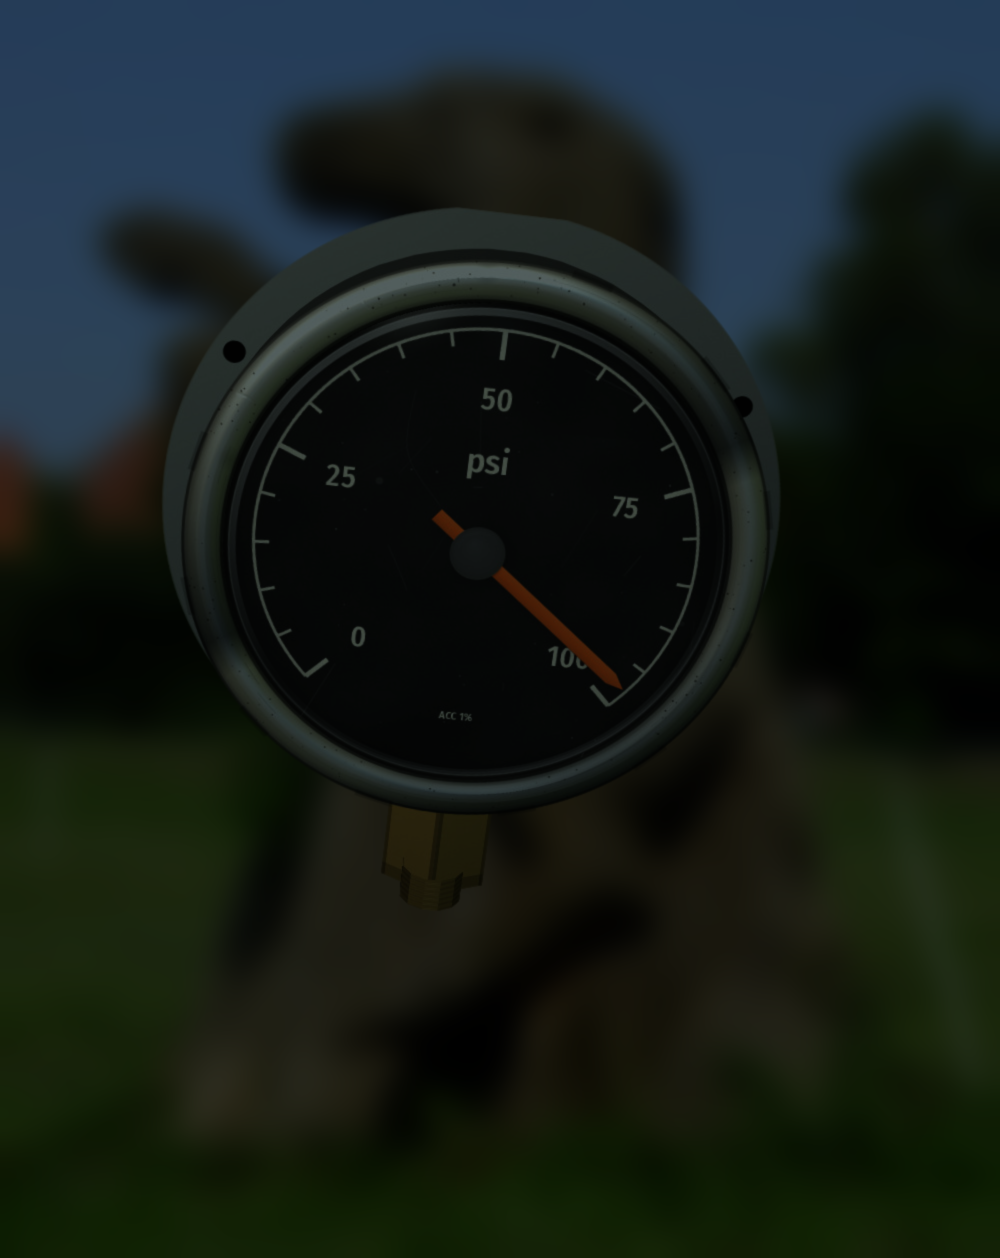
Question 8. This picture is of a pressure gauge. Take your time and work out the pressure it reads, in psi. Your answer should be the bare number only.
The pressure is 97.5
